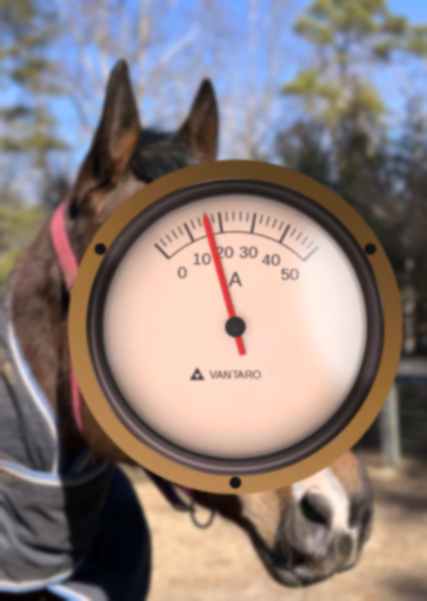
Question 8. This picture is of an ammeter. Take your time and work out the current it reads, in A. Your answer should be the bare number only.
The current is 16
